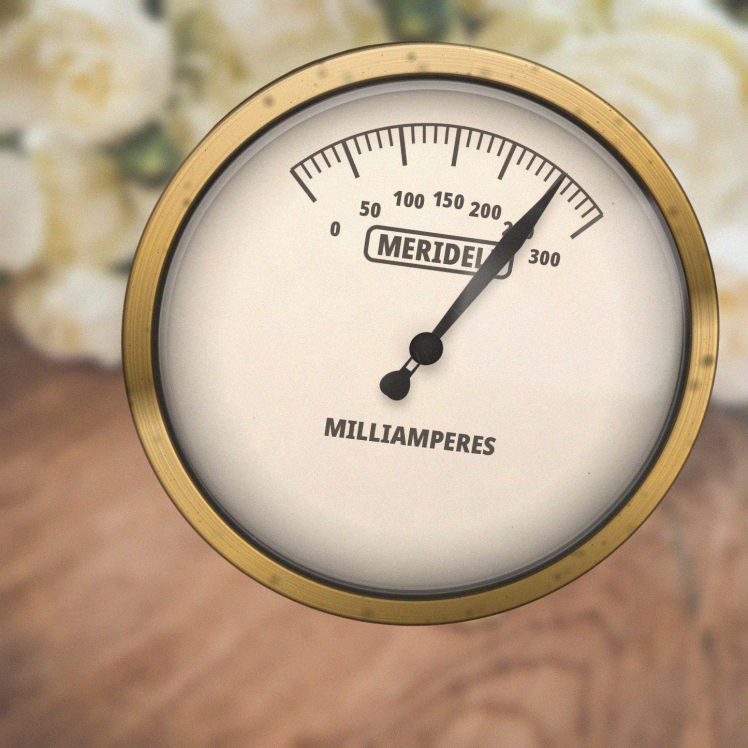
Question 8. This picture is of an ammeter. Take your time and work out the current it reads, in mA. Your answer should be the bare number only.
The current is 250
